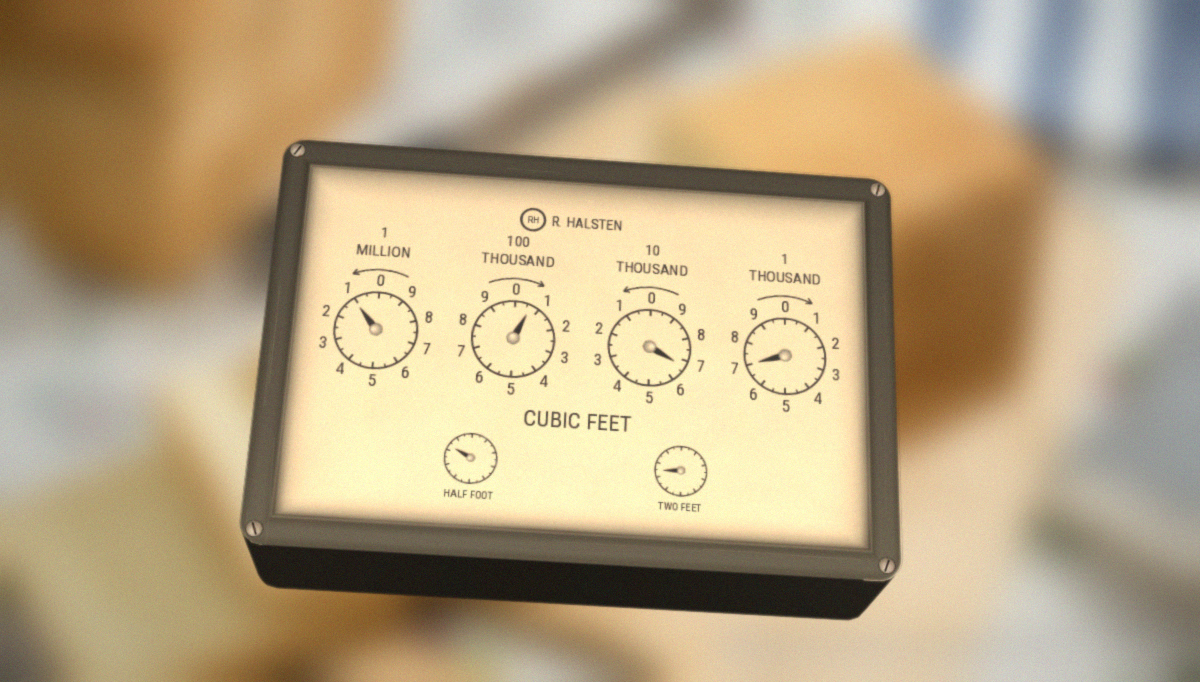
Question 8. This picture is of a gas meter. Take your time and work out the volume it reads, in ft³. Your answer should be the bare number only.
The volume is 106700
